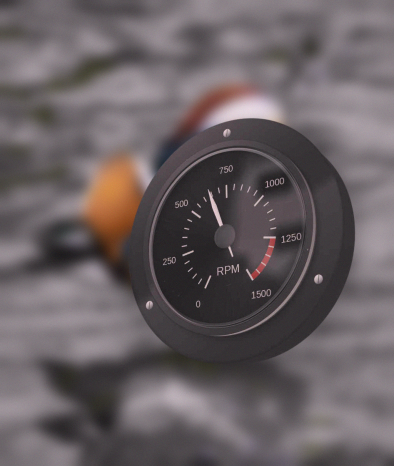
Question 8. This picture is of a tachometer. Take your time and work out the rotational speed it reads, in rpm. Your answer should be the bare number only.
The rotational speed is 650
